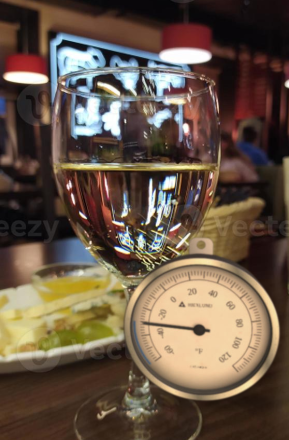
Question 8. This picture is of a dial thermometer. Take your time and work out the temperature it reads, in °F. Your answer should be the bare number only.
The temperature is -30
